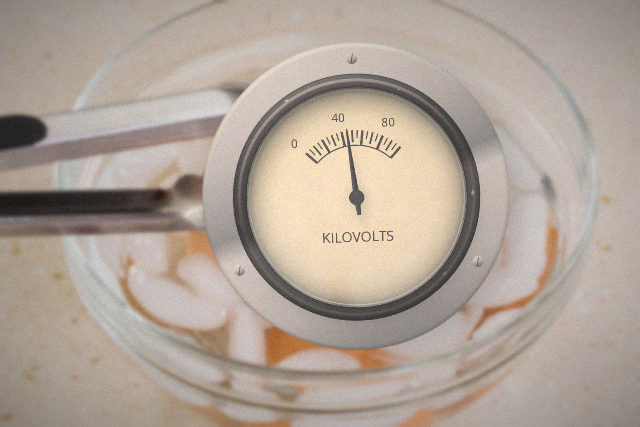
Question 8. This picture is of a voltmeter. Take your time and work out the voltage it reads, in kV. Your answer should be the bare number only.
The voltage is 45
